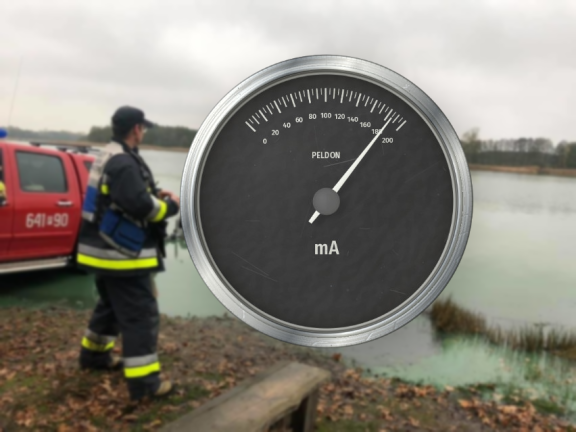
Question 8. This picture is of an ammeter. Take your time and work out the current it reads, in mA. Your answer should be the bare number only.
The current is 185
